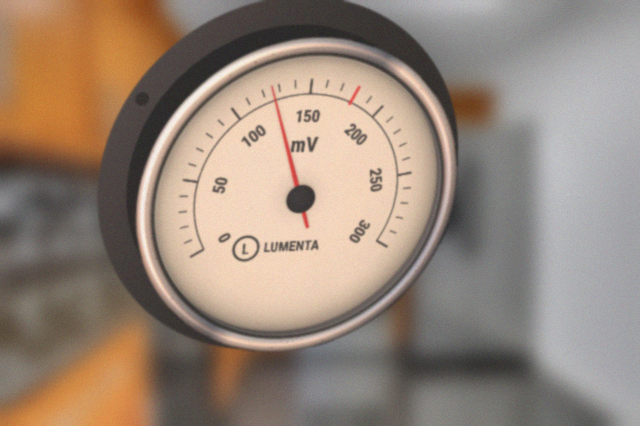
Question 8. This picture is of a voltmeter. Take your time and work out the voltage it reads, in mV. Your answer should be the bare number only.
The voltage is 125
